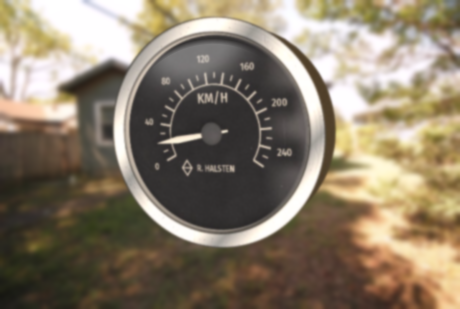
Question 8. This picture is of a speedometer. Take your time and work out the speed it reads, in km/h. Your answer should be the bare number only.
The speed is 20
